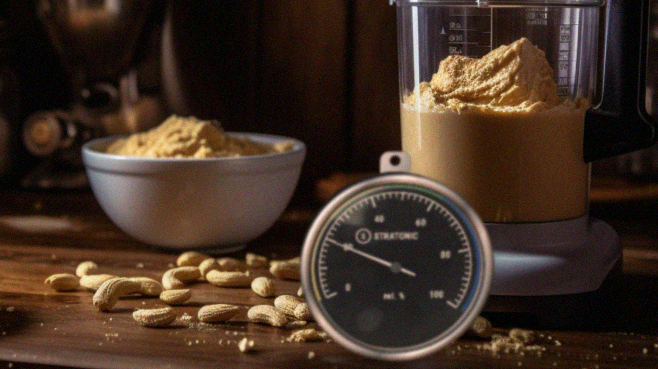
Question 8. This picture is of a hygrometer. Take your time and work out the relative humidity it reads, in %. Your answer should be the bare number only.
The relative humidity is 20
